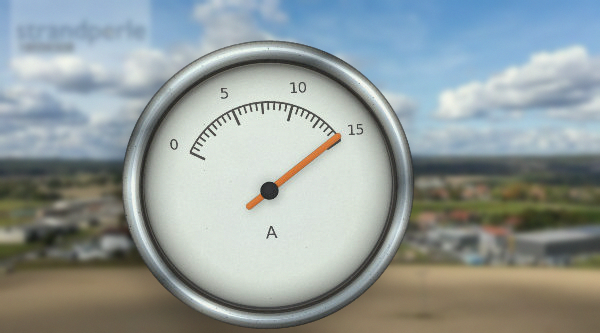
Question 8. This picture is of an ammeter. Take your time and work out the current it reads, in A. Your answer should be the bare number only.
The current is 14.5
